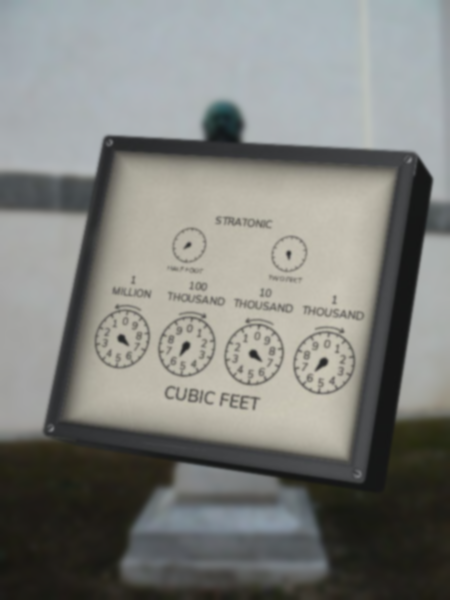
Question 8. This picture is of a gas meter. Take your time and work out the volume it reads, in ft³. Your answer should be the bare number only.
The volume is 656600
